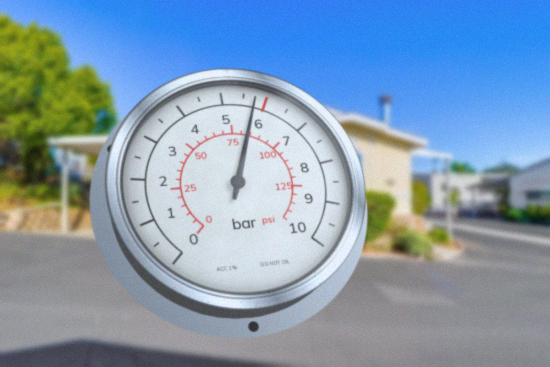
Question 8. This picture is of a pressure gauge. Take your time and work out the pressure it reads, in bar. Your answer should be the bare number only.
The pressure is 5.75
